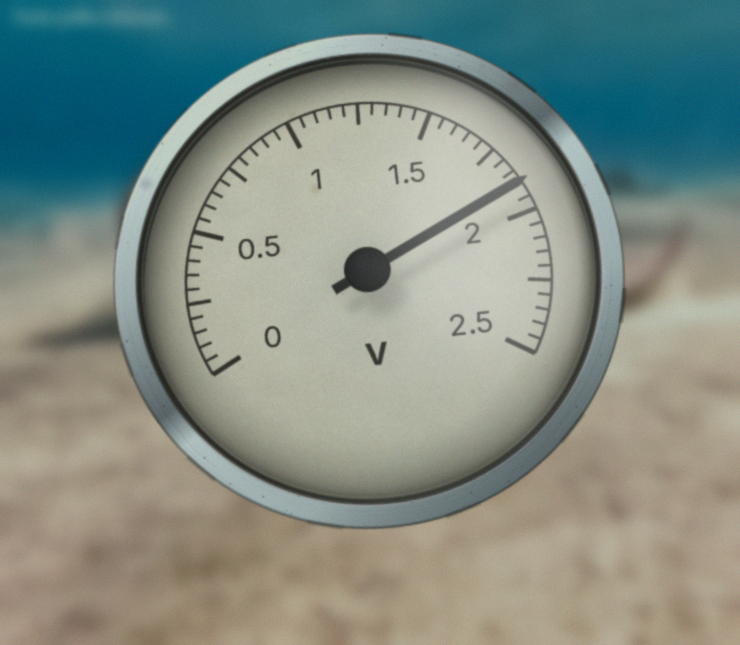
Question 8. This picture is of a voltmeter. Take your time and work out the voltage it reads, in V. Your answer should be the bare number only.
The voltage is 1.9
